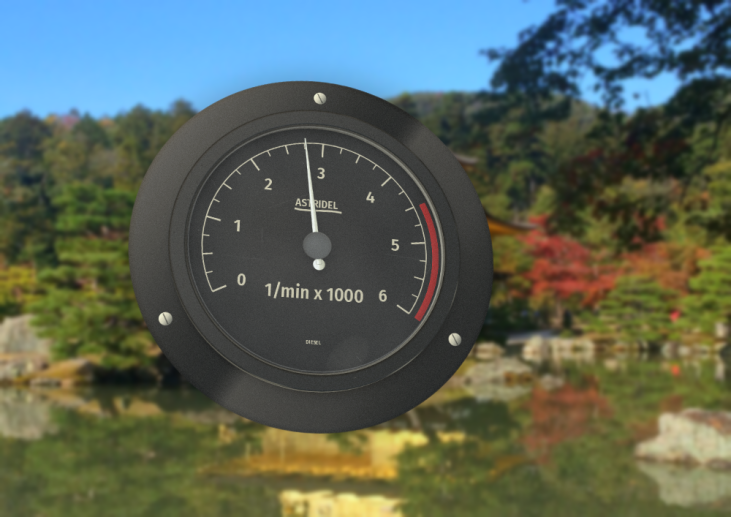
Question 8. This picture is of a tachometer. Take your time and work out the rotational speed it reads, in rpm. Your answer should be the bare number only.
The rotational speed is 2750
